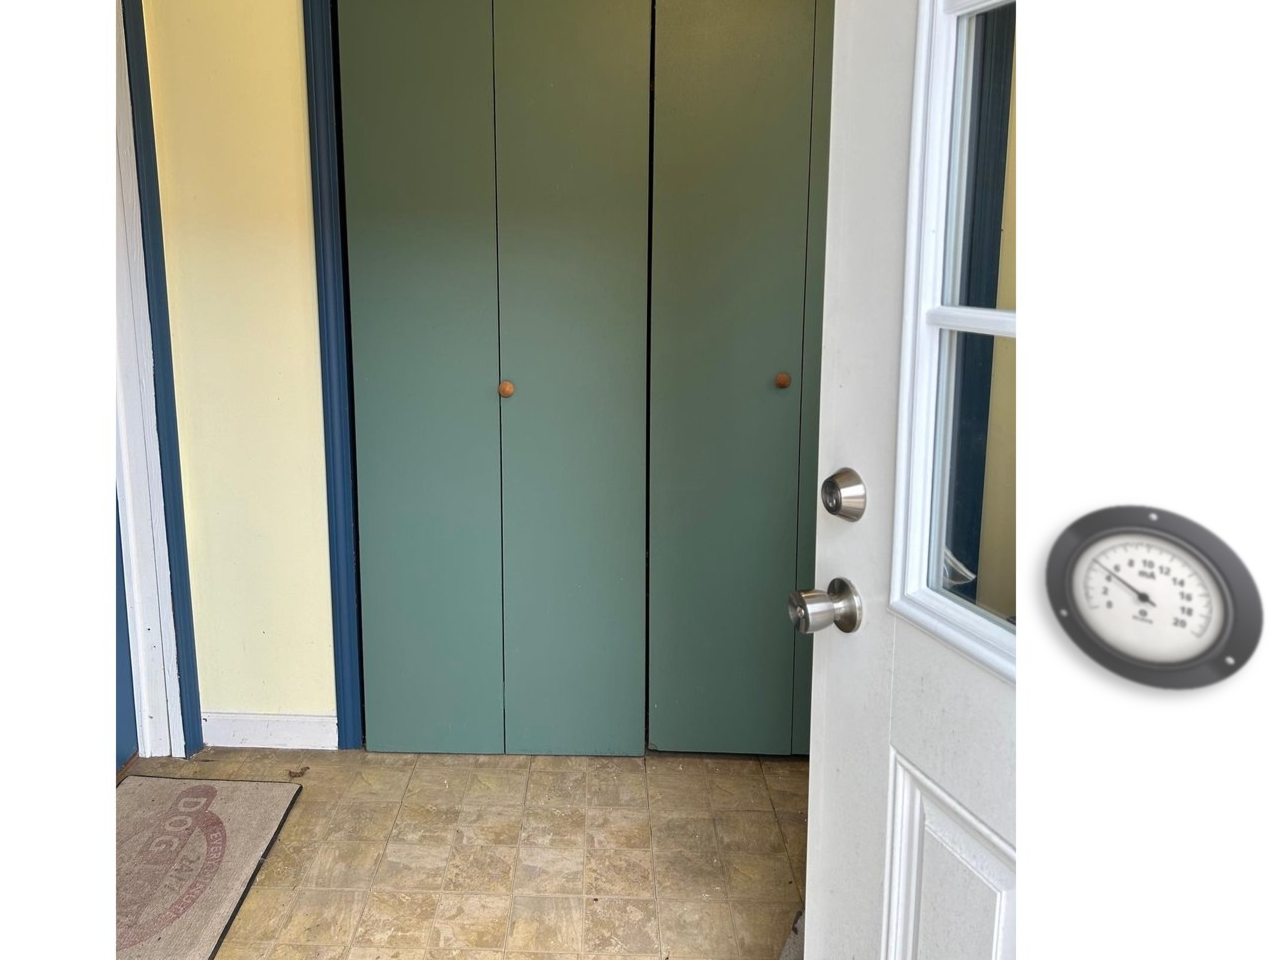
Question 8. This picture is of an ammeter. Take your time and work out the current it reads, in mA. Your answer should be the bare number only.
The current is 5
